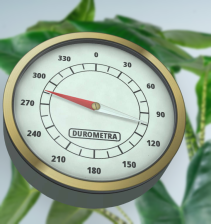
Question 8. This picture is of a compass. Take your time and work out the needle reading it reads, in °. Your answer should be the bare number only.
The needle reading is 285
